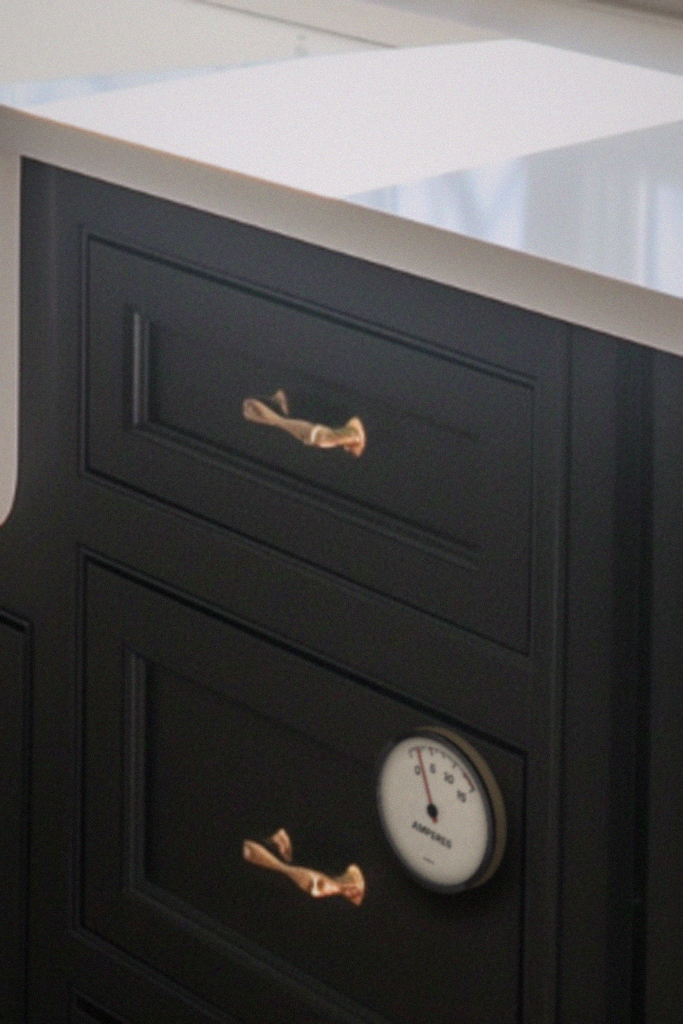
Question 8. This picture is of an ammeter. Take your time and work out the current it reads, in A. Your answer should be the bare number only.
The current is 2.5
